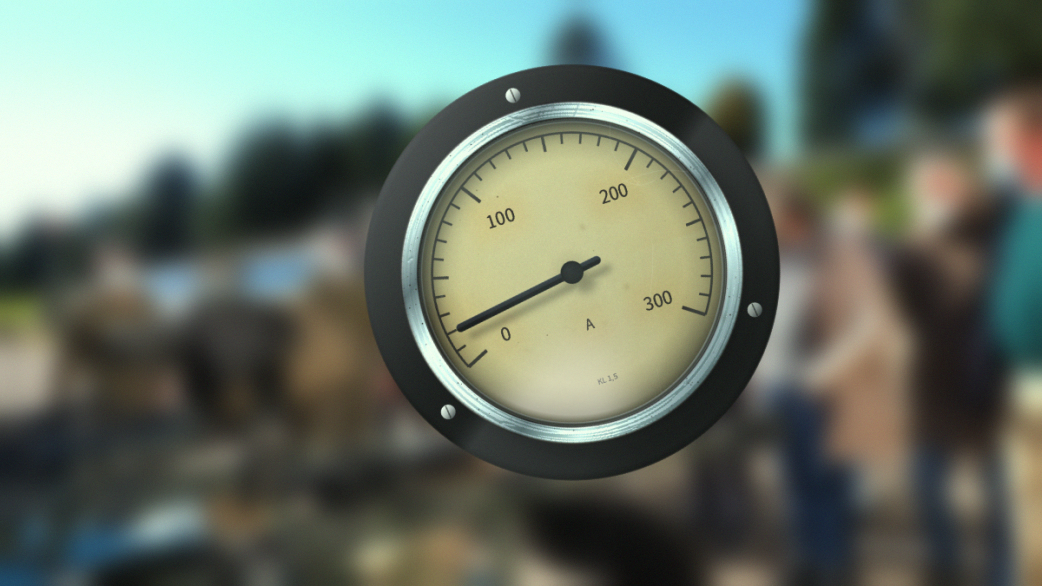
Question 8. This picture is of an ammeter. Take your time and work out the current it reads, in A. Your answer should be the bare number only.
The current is 20
